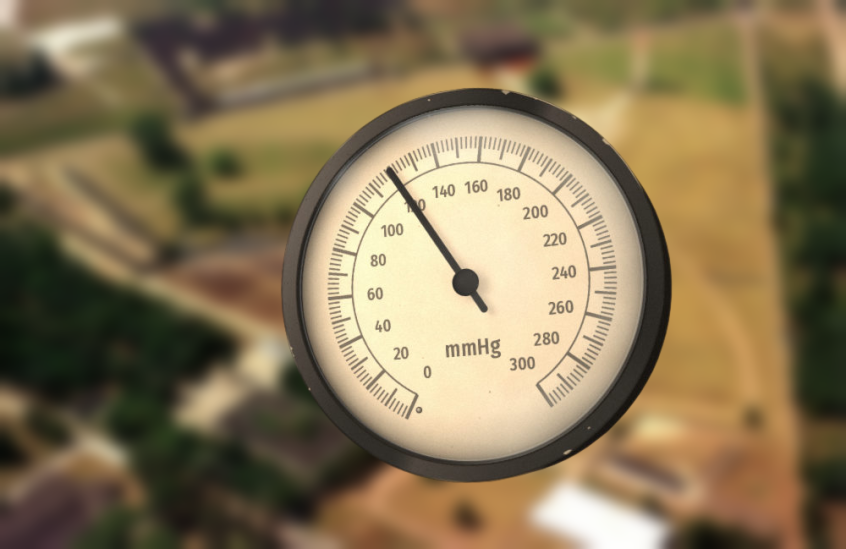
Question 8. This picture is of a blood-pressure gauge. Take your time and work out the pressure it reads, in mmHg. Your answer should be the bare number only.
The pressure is 120
